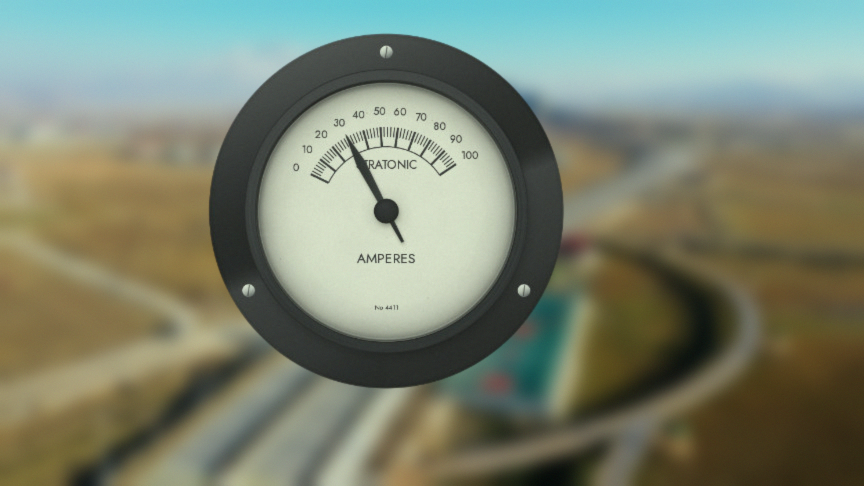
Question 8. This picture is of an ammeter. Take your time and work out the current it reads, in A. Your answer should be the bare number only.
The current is 30
